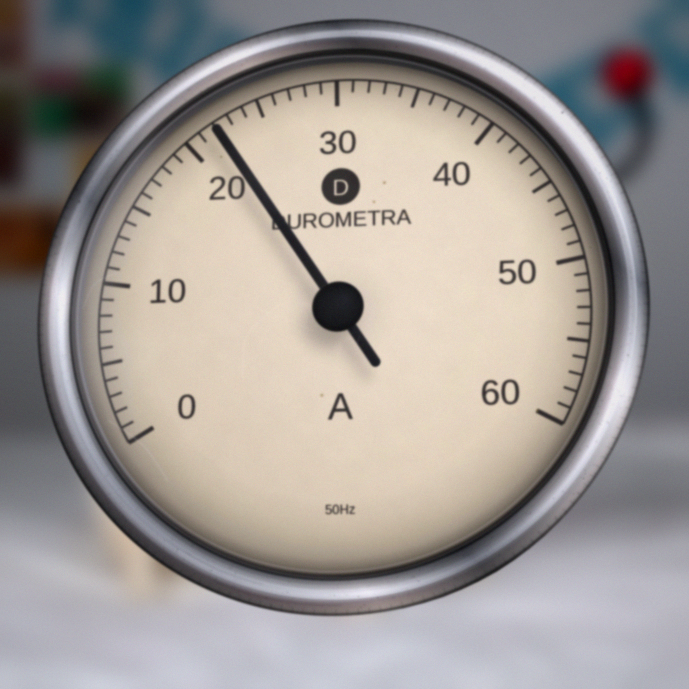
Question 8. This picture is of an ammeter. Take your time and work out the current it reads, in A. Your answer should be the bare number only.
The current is 22
